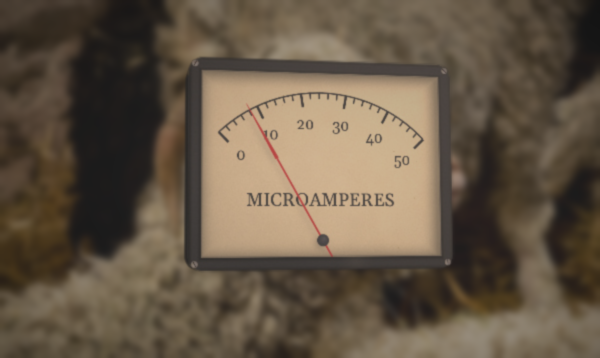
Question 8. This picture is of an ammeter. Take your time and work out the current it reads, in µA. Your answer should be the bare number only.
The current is 8
